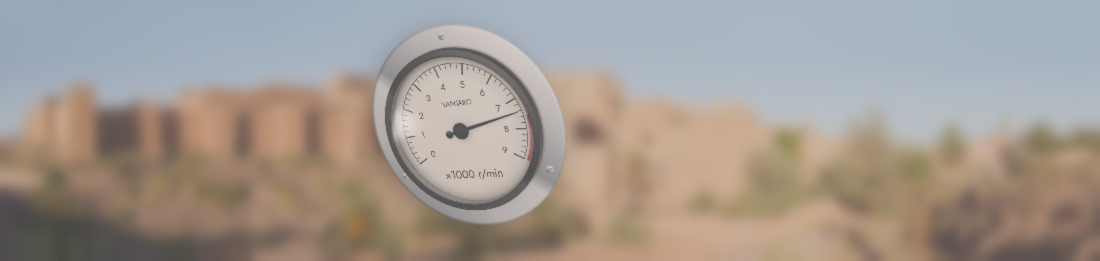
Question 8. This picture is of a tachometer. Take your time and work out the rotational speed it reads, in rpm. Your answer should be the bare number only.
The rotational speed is 7400
